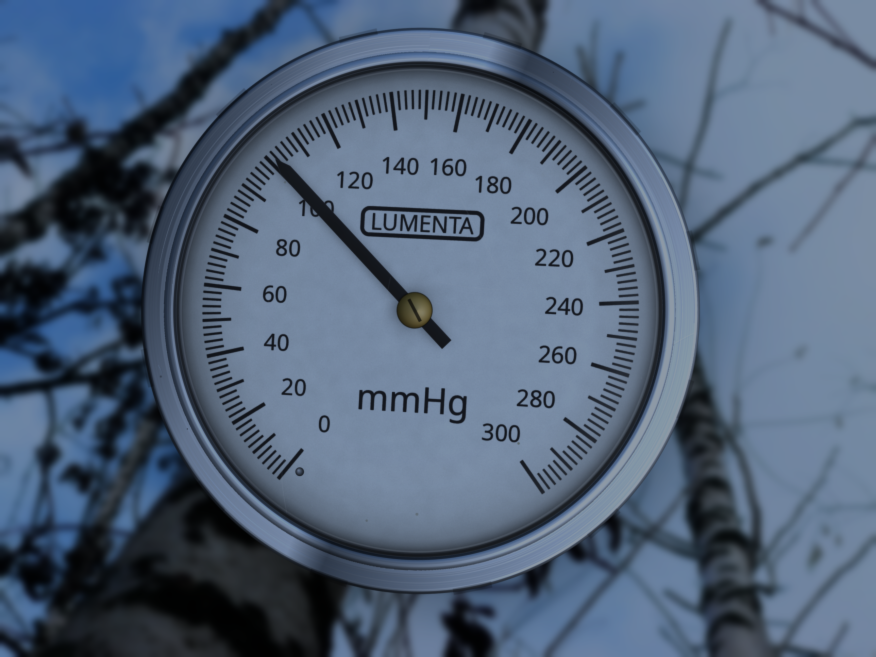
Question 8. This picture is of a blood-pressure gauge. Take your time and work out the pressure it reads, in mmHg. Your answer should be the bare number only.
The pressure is 102
